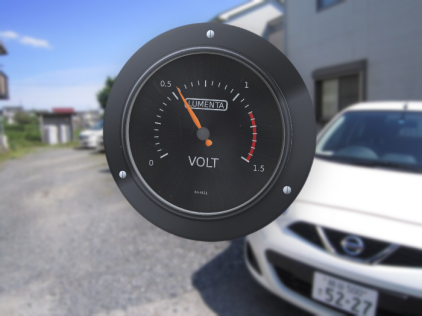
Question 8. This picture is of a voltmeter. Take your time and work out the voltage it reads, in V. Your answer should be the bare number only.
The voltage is 0.55
